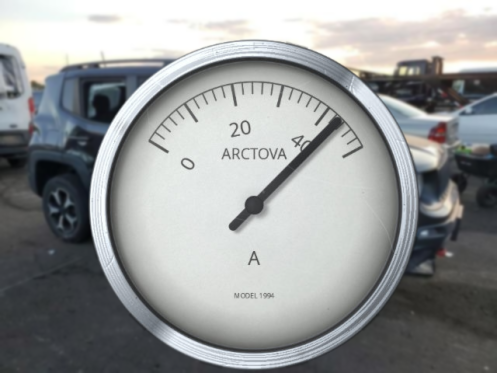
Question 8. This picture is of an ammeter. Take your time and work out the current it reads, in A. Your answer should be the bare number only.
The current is 43
